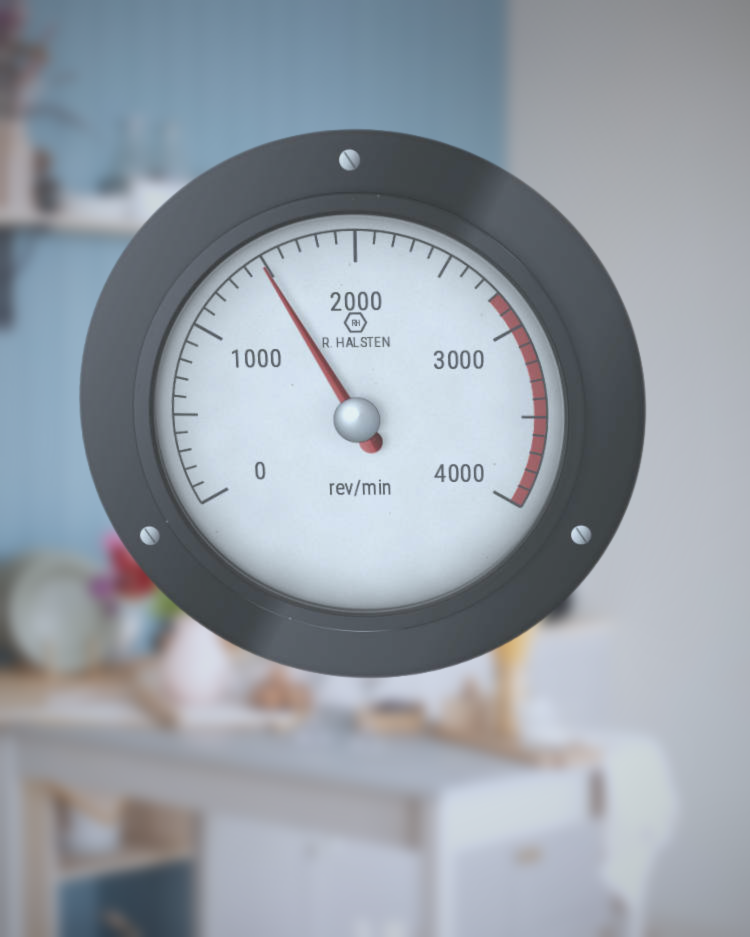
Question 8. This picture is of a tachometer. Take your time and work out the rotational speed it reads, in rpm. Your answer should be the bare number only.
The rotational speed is 1500
